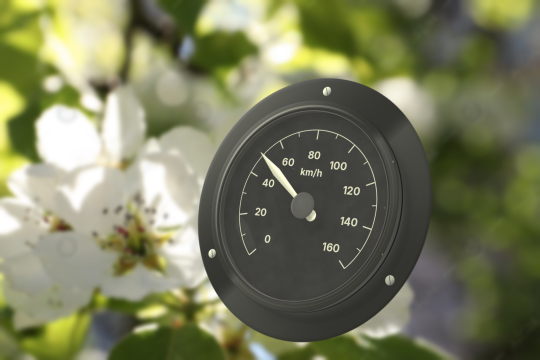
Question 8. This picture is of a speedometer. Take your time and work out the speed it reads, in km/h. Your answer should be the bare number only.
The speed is 50
